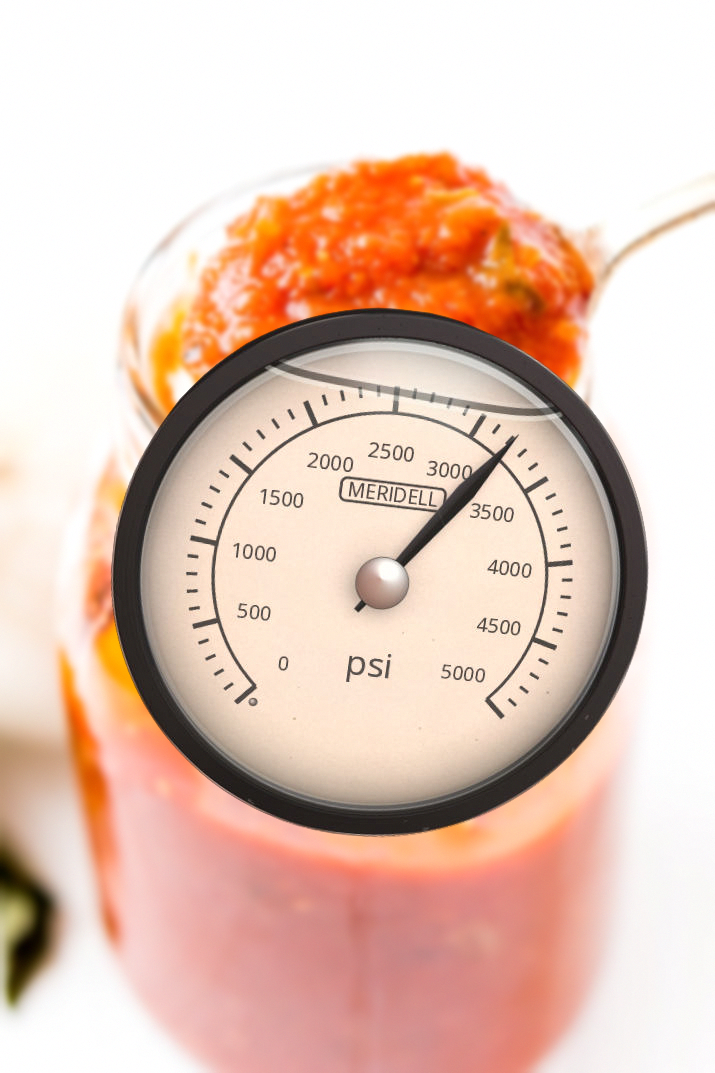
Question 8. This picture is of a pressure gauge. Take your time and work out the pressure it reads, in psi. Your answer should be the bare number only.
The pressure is 3200
